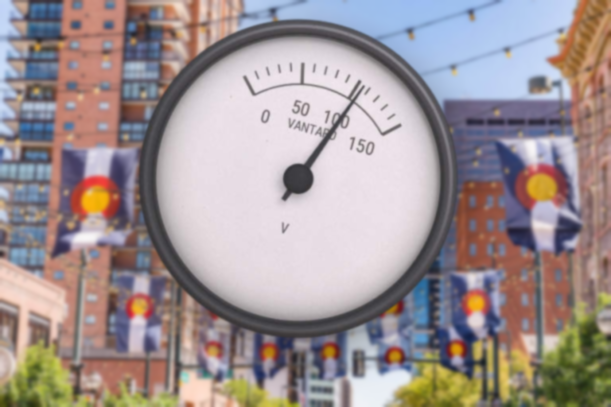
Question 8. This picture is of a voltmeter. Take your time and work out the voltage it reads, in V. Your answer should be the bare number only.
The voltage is 105
